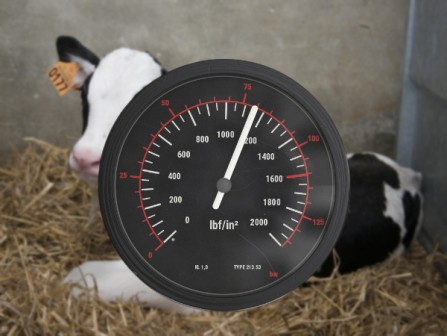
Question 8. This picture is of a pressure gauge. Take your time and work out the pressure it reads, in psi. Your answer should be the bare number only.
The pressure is 1150
